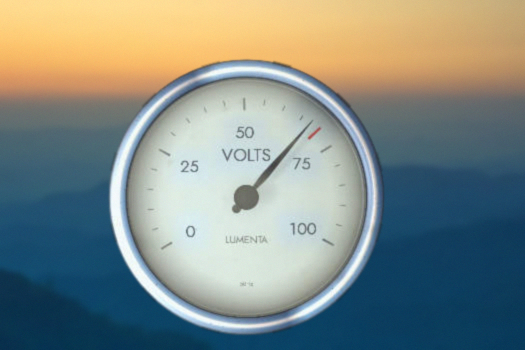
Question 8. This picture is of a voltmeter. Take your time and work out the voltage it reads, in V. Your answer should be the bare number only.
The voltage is 67.5
